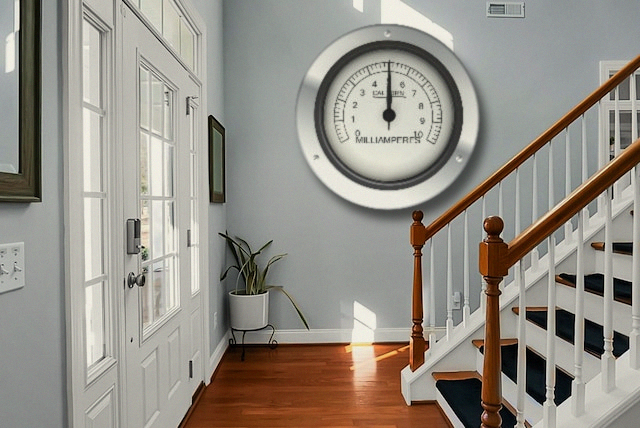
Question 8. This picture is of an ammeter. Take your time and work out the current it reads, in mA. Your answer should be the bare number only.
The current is 5
